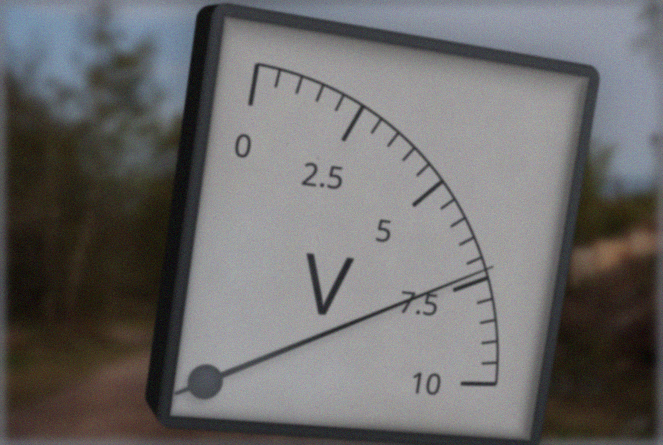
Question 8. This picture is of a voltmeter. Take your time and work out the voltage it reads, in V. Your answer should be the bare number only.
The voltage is 7.25
